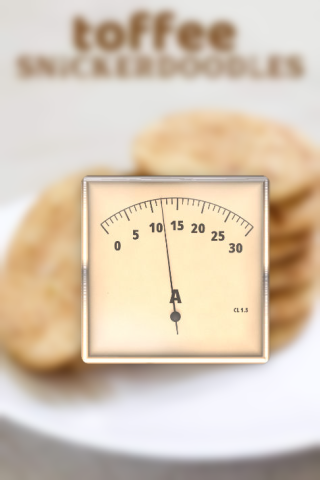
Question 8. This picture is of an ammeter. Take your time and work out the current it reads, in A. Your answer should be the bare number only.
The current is 12
